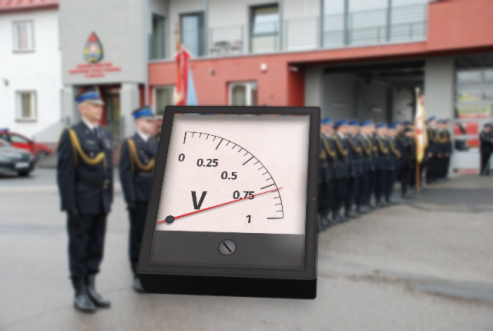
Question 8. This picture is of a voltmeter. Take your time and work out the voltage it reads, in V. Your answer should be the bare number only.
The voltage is 0.8
